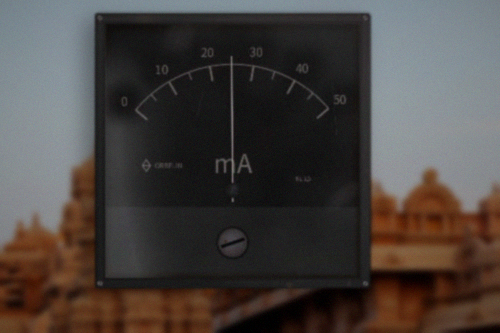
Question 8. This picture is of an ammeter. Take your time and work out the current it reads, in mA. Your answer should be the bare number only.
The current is 25
